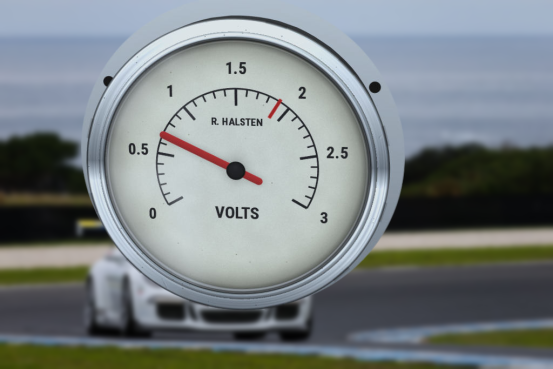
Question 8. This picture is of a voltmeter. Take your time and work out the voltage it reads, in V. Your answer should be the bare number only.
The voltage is 0.7
